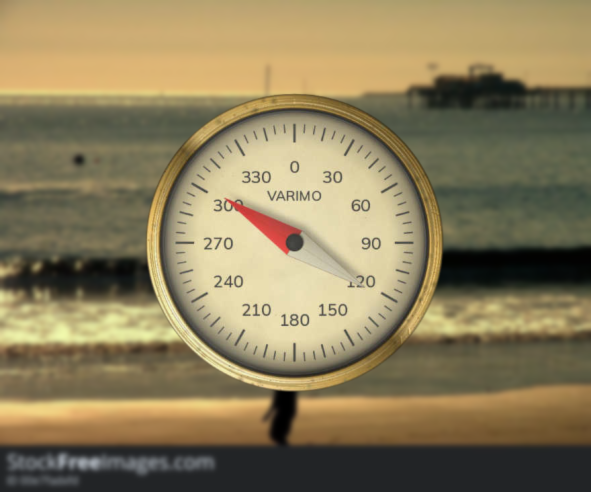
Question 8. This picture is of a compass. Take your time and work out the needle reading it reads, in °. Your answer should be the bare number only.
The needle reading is 302.5
